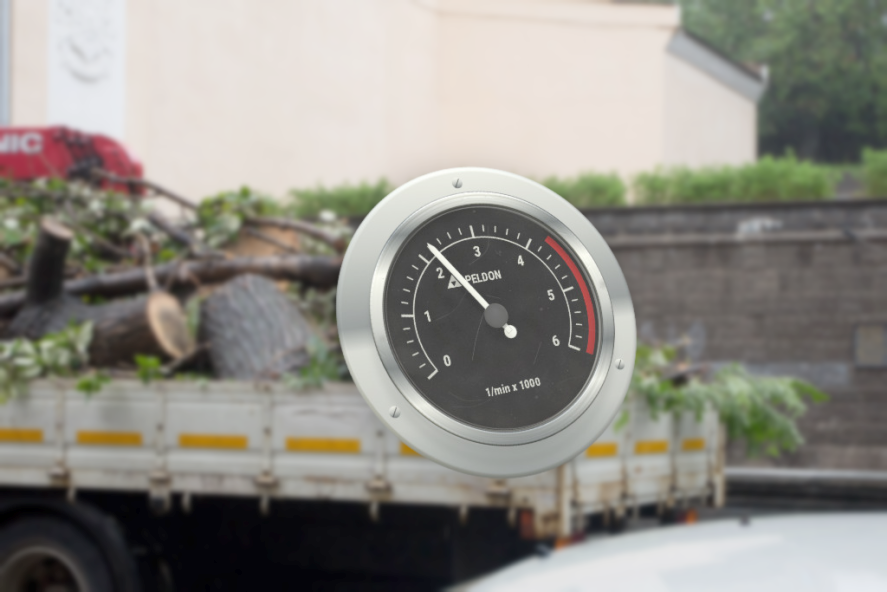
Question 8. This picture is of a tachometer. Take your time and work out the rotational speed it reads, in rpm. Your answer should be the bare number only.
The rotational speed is 2200
